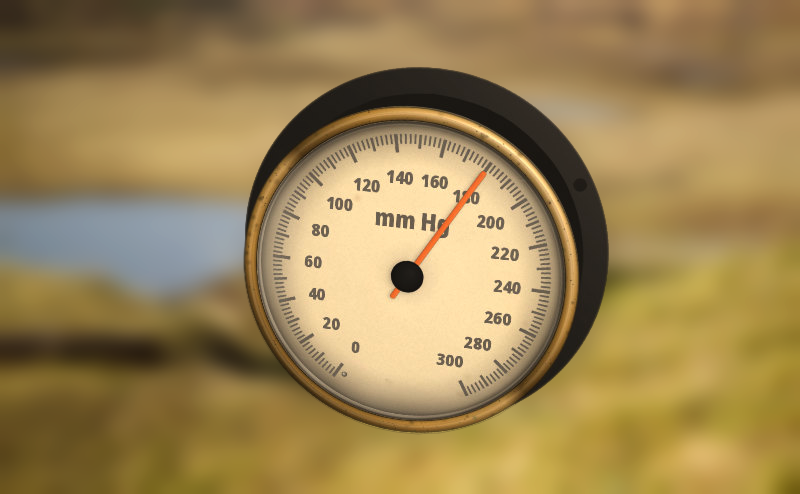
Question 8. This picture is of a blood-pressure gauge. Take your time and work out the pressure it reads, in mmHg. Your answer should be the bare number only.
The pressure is 180
